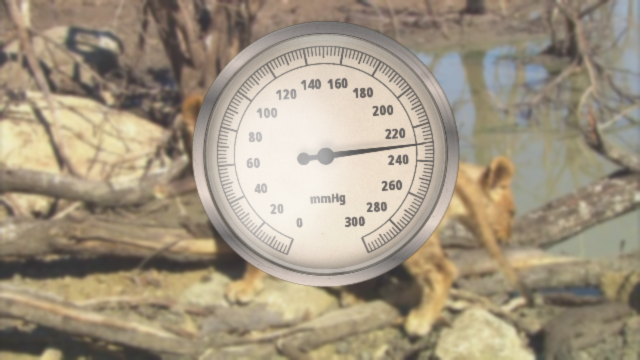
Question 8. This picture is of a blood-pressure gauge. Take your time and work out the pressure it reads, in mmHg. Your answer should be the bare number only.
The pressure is 230
